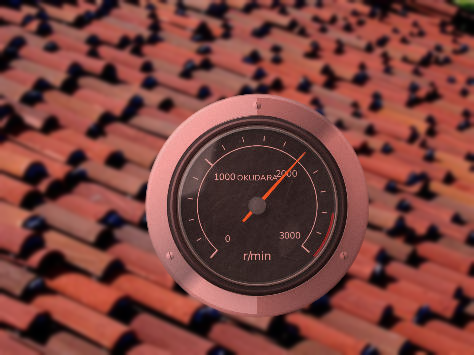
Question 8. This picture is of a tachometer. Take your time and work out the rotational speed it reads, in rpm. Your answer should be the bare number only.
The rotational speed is 2000
